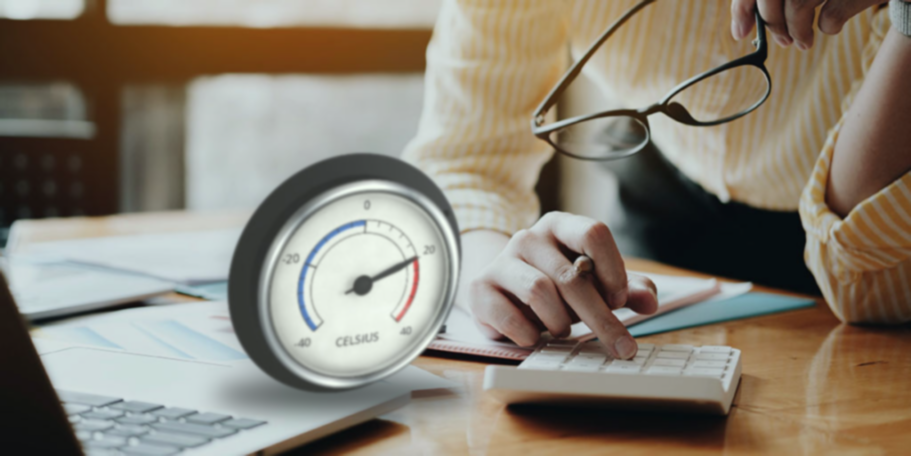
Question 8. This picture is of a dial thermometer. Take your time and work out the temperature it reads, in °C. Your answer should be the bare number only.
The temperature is 20
